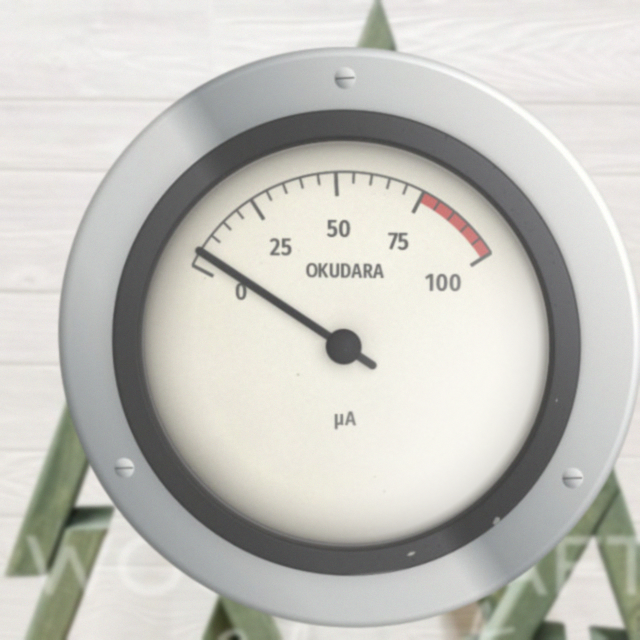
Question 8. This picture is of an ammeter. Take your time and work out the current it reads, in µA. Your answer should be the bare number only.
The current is 5
